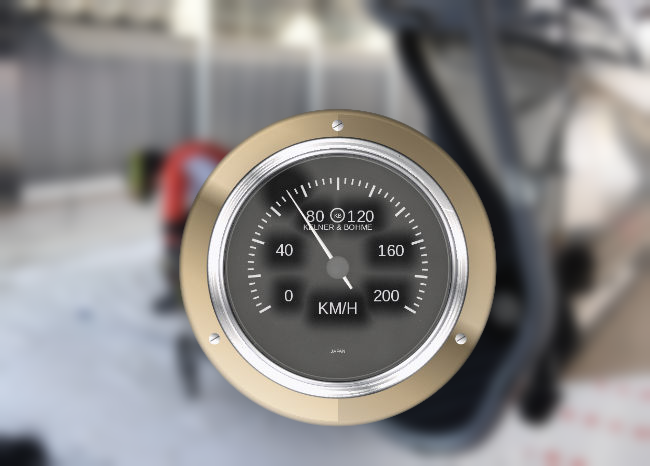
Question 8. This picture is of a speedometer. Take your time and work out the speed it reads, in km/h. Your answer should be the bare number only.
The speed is 72
